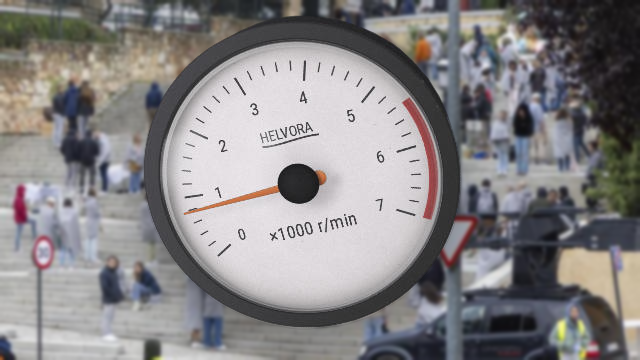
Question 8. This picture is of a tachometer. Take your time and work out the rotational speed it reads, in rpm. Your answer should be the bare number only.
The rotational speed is 800
